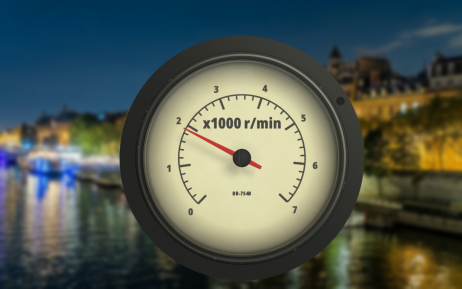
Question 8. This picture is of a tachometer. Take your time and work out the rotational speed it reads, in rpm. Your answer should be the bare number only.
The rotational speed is 1900
